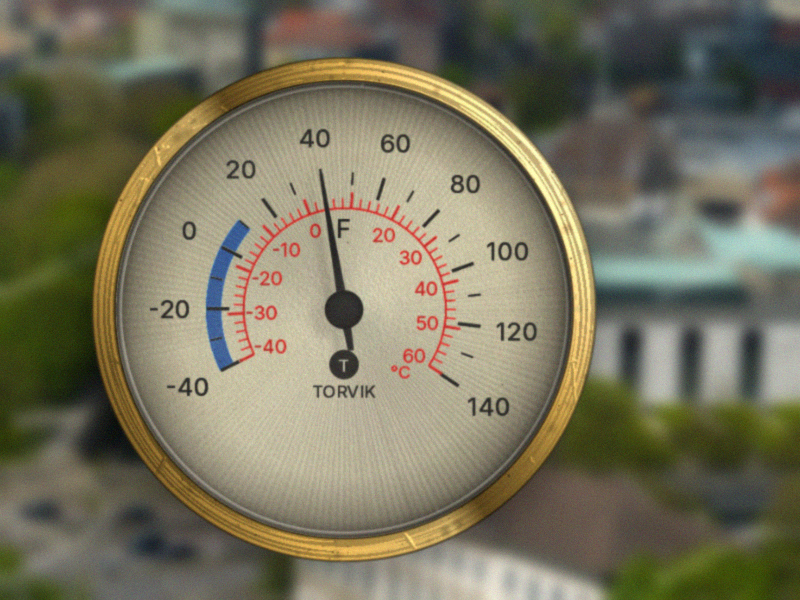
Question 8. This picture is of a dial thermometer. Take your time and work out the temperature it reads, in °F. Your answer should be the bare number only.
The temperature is 40
